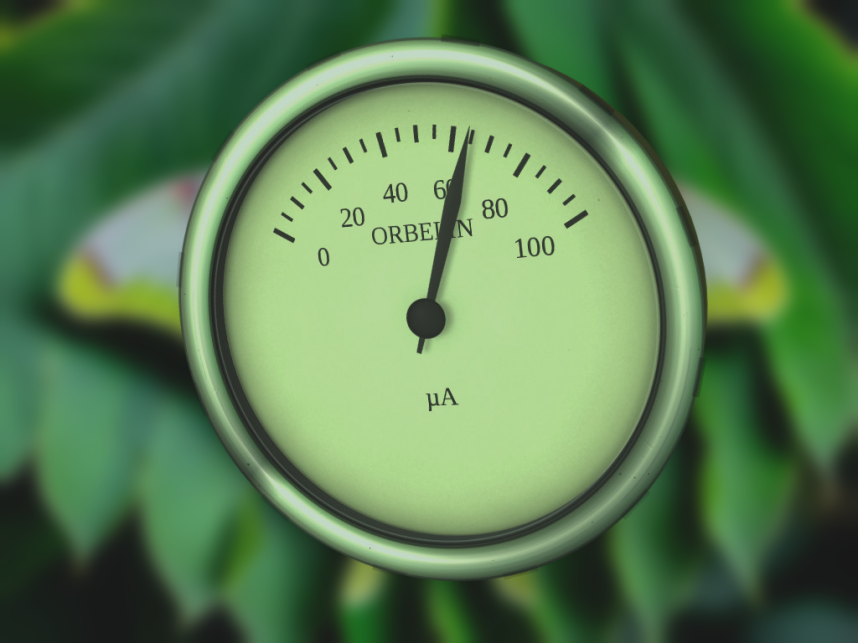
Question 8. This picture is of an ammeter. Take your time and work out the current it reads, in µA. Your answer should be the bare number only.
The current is 65
